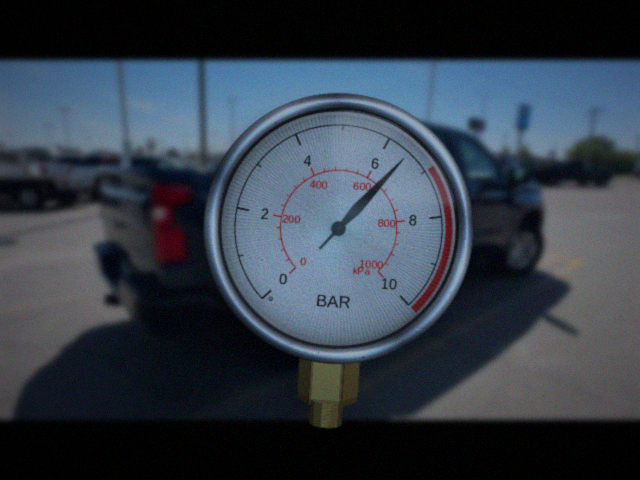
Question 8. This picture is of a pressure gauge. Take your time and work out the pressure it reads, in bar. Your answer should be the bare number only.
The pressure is 6.5
